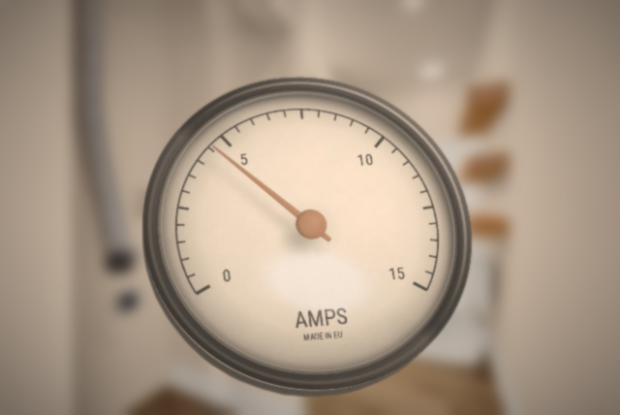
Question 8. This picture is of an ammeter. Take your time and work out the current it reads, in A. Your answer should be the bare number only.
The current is 4.5
